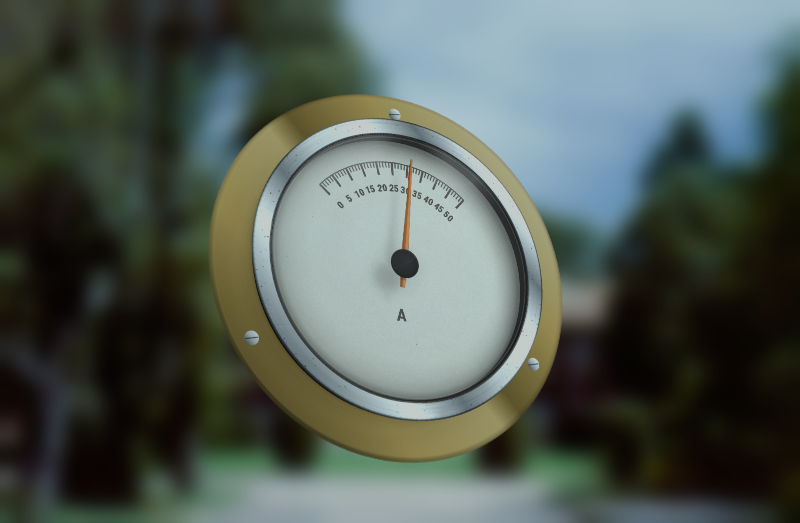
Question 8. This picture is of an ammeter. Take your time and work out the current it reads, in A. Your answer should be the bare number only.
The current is 30
